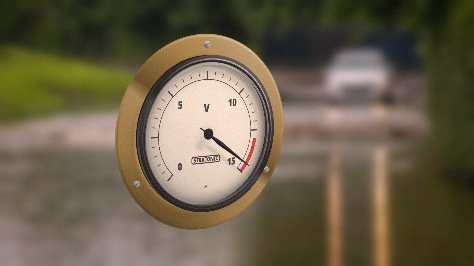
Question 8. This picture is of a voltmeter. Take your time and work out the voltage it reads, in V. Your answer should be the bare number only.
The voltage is 14.5
